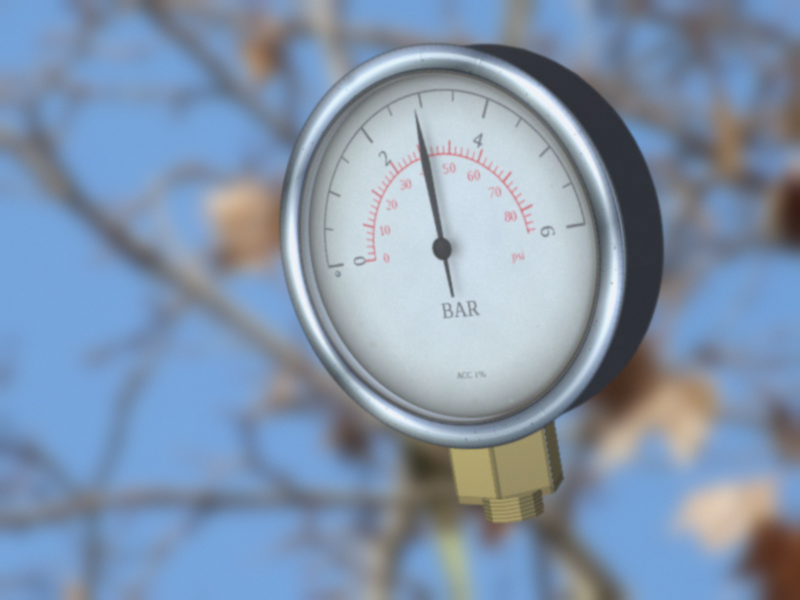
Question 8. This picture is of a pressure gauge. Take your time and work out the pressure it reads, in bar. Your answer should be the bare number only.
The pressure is 3
